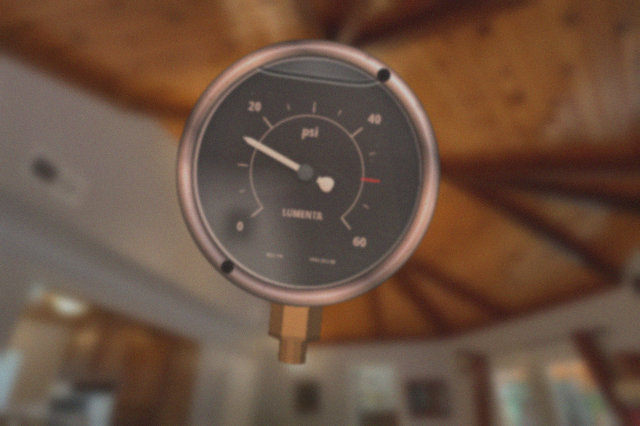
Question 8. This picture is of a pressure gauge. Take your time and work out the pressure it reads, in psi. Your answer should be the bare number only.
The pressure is 15
